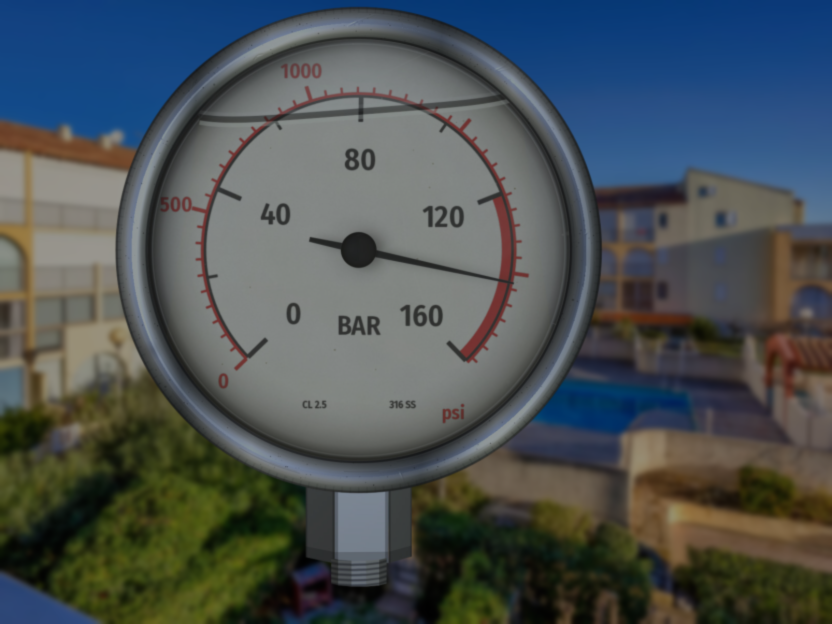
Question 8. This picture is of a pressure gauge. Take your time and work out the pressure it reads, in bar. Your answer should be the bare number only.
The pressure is 140
